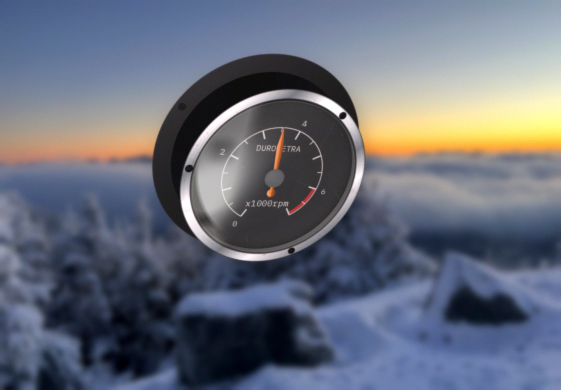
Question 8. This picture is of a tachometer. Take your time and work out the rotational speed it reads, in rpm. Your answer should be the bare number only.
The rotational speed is 3500
